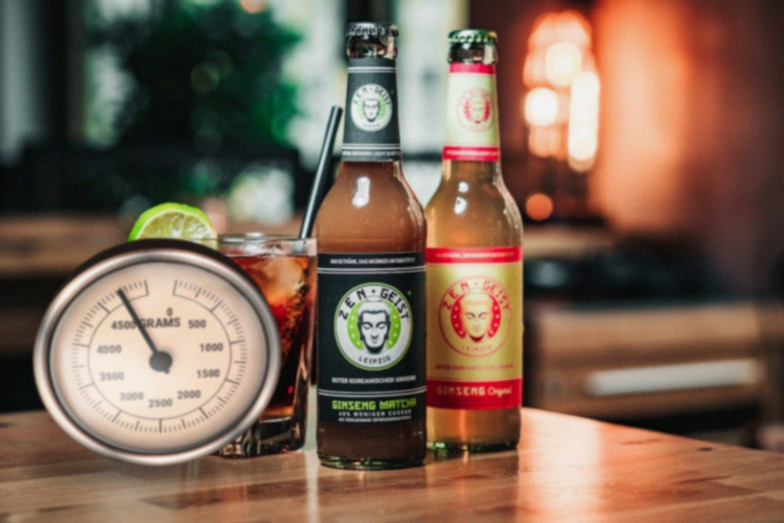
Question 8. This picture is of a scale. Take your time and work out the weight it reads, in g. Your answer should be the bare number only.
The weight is 4750
